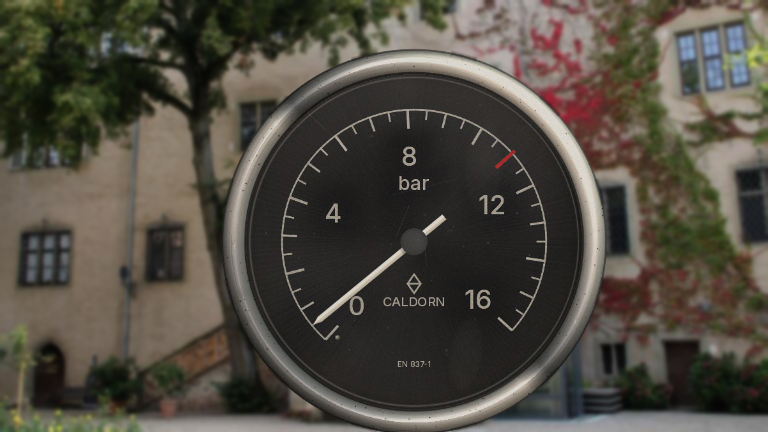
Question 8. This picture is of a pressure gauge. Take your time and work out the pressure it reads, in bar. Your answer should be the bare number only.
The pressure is 0.5
